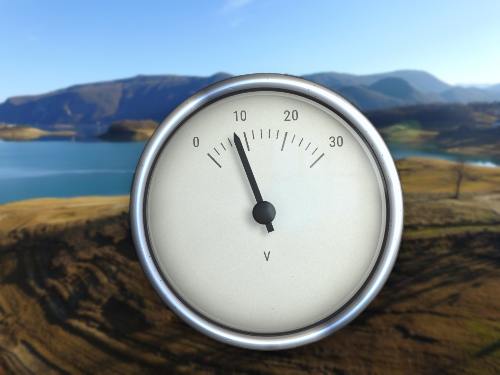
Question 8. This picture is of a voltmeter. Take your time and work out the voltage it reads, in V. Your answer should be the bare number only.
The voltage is 8
